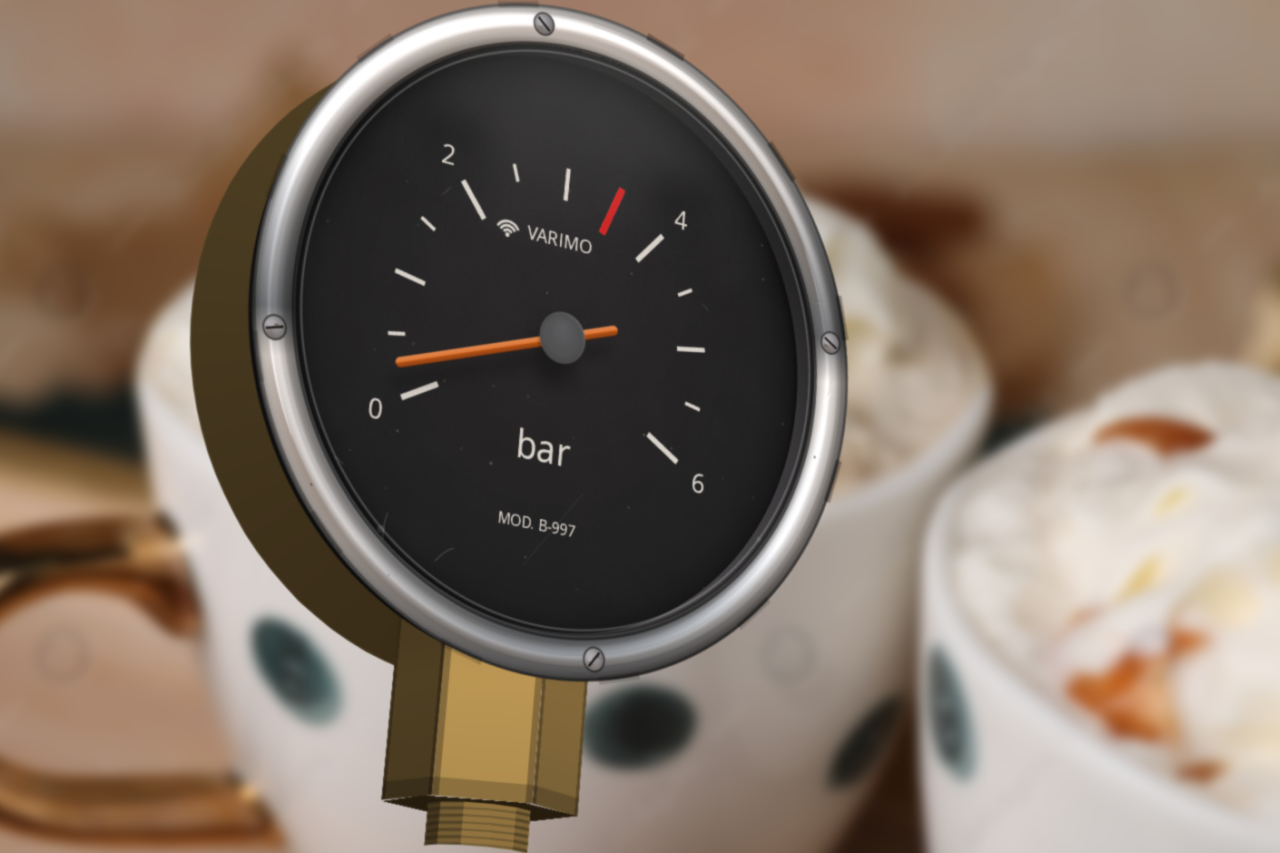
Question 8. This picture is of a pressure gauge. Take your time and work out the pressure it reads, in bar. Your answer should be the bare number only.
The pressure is 0.25
